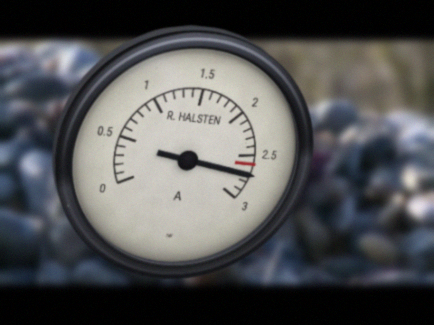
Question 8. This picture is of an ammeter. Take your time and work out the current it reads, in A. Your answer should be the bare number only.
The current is 2.7
